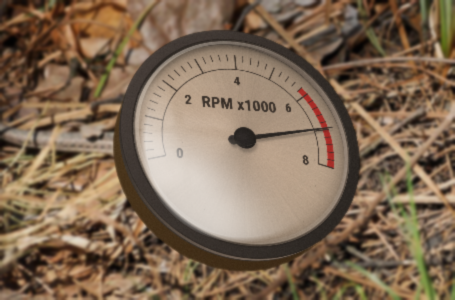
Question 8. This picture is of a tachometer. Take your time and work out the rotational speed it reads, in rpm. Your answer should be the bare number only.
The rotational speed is 7000
